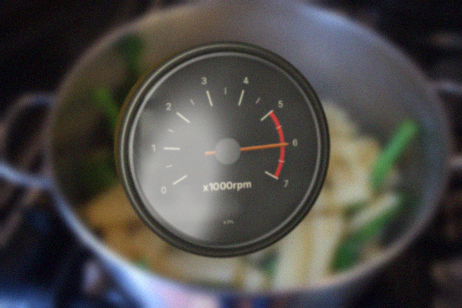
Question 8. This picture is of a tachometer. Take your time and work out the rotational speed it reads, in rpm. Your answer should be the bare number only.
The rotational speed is 6000
